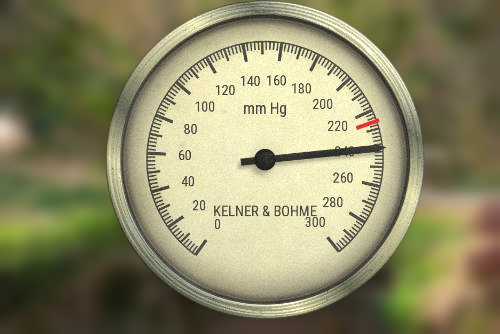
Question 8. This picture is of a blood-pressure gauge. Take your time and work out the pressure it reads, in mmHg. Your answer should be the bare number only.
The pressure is 240
